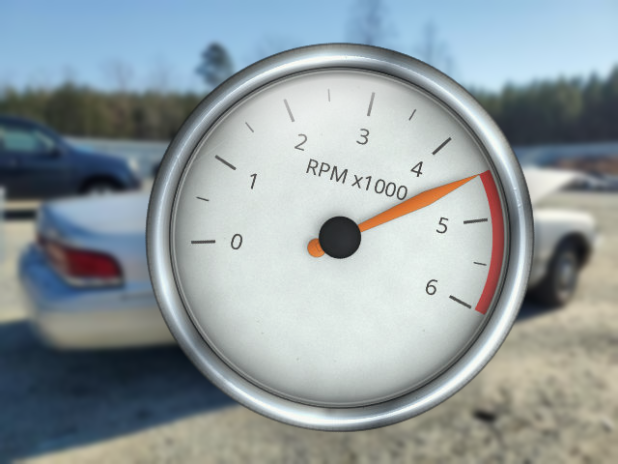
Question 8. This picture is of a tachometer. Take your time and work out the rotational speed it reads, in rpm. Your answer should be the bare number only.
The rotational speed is 4500
